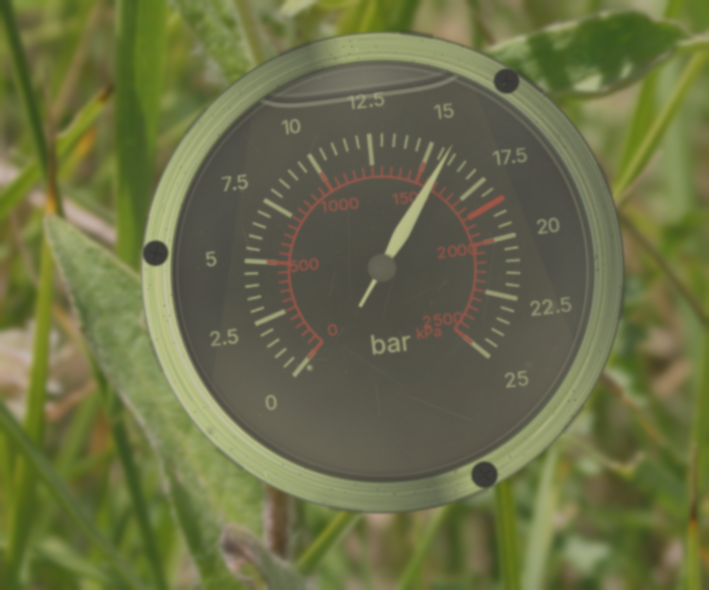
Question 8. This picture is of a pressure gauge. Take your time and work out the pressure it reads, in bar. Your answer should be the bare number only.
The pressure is 15.75
